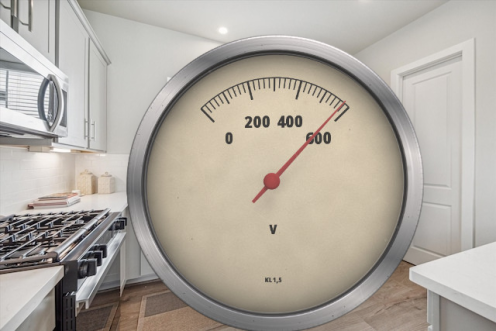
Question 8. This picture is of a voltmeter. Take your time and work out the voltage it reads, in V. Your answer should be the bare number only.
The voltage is 580
